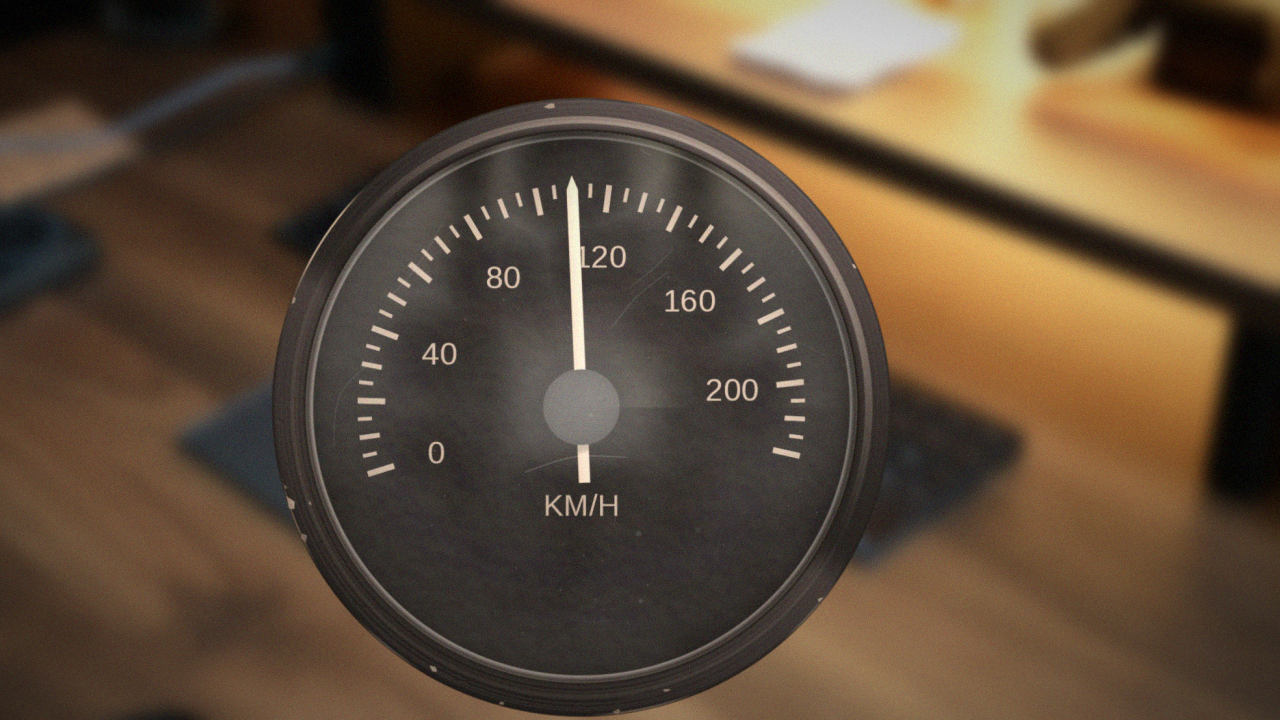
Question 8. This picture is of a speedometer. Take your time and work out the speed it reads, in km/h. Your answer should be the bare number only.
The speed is 110
